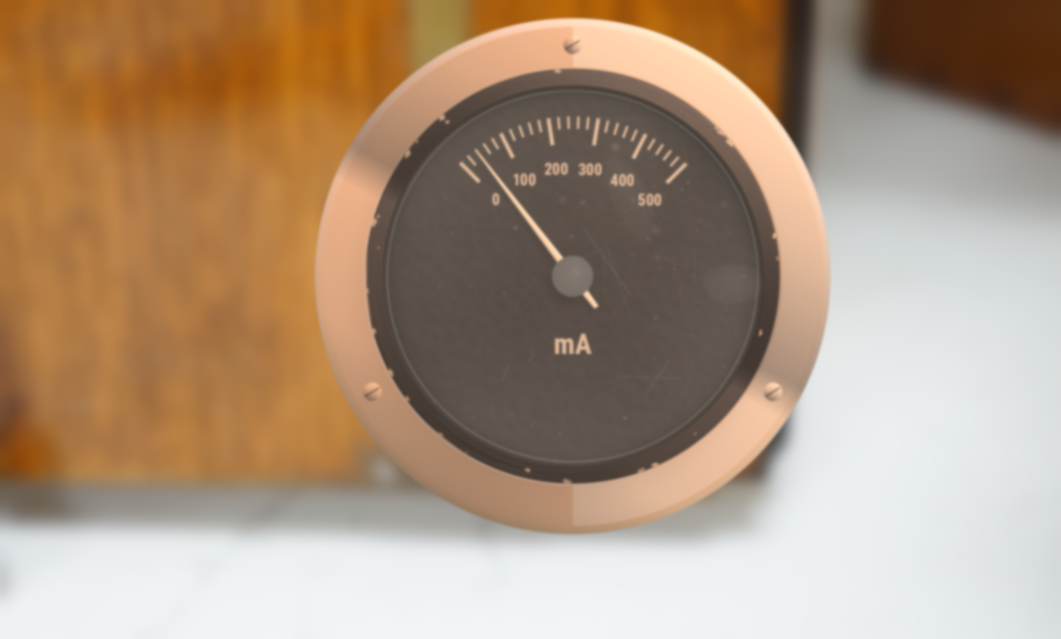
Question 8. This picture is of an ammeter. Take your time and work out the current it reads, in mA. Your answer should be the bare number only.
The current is 40
